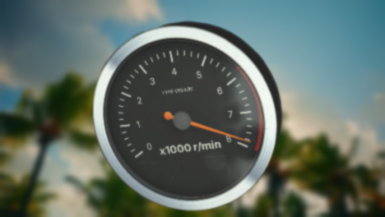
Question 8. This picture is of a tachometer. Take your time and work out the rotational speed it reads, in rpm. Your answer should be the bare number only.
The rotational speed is 7800
